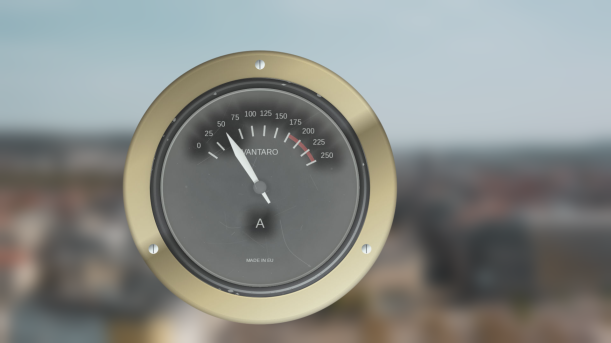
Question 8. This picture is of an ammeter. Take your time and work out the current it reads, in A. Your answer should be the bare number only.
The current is 50
